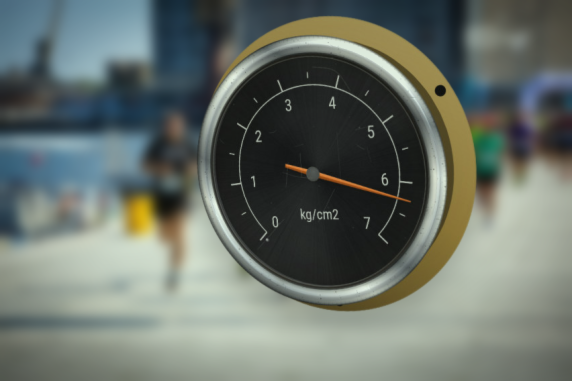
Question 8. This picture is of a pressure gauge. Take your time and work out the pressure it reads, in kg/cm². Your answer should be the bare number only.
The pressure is 6.25
